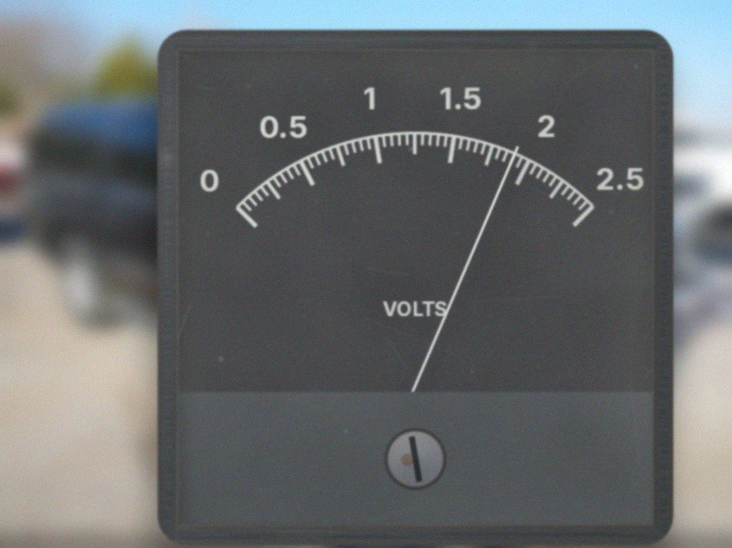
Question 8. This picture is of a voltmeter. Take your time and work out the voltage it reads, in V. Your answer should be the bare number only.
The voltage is 1.9
